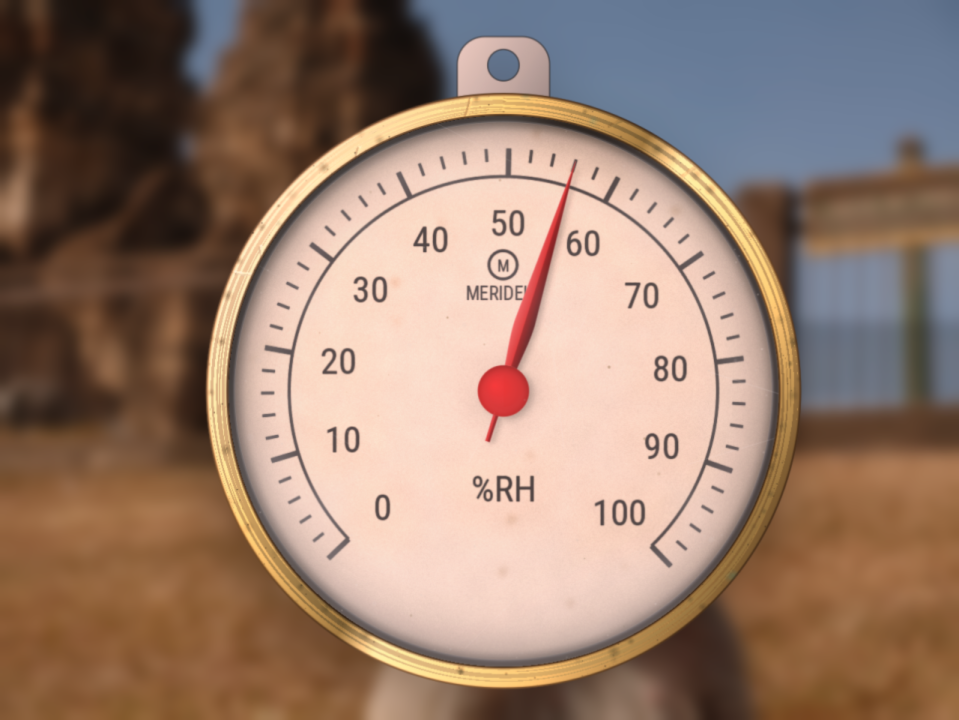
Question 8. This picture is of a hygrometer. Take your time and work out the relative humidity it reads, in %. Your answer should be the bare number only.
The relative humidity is 56
